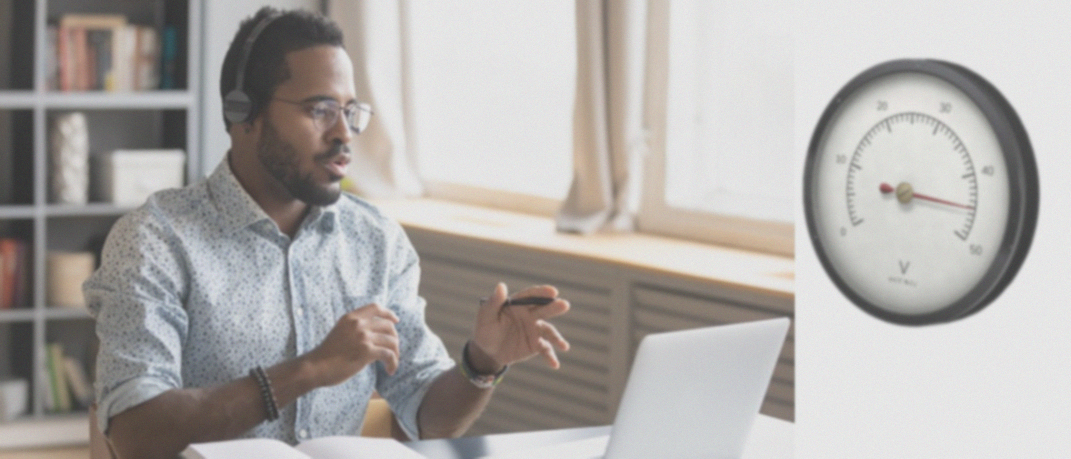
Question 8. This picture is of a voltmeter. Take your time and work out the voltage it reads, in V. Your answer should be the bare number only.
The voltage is 45
